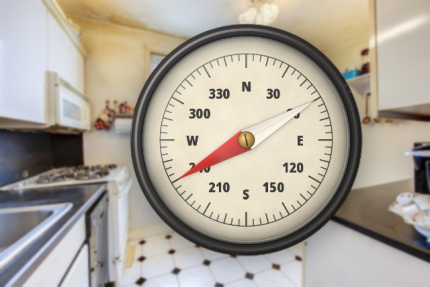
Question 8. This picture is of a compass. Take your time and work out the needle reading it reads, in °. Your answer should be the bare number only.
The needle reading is 240
